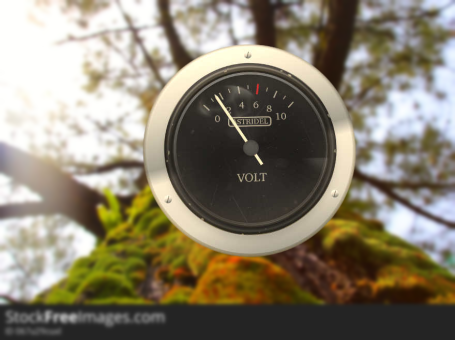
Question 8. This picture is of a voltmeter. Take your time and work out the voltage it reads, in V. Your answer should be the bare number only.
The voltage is 1.5
